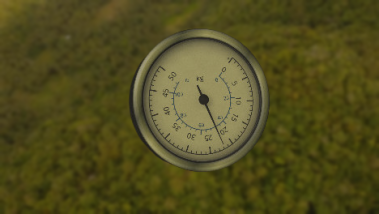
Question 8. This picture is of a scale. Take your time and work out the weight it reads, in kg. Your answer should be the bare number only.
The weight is 22
